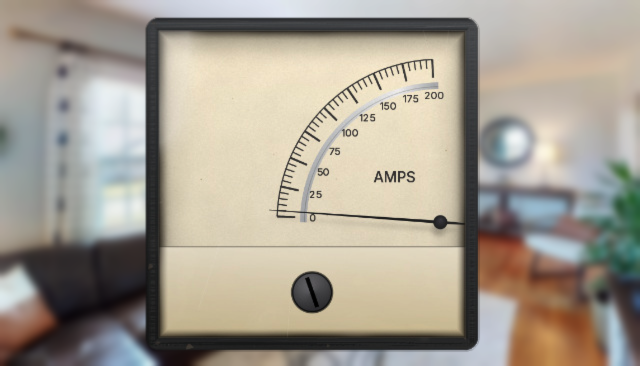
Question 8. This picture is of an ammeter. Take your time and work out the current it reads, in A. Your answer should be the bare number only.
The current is 5
